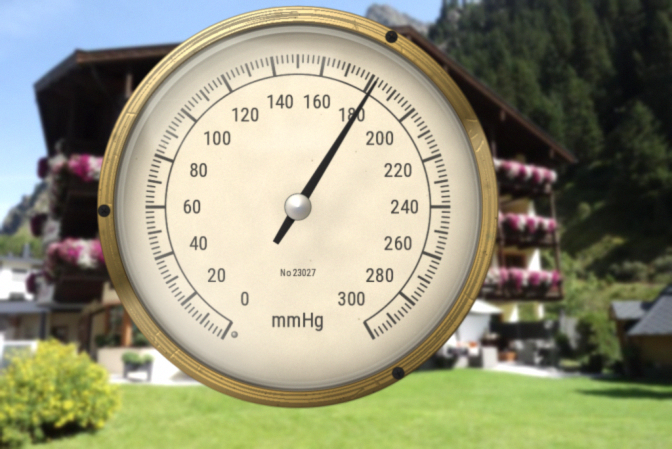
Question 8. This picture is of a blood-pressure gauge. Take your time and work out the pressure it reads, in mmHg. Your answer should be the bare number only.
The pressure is 182
